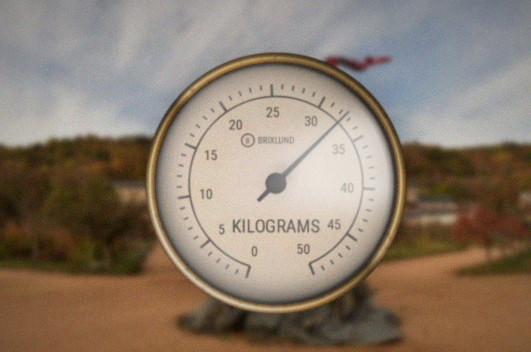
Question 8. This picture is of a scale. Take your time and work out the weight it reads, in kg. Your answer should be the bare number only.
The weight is 32.5
